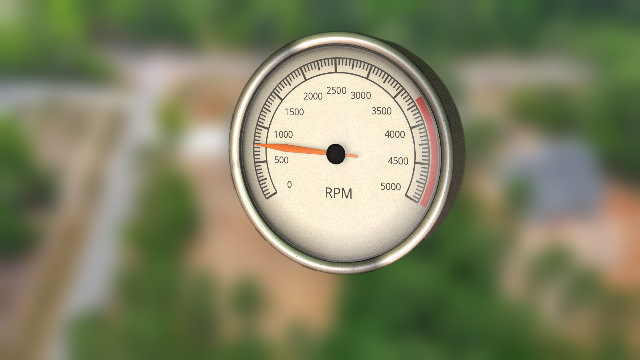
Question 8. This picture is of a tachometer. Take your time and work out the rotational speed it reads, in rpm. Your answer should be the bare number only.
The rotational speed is 750
